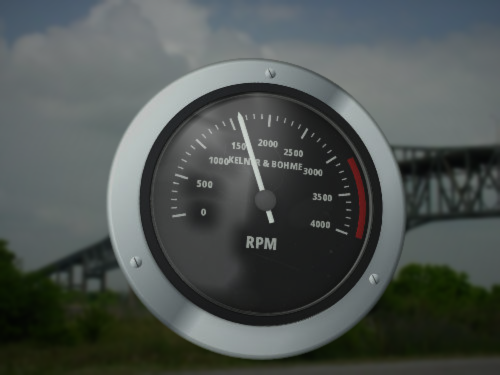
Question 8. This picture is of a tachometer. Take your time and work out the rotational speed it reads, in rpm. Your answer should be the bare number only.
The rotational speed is 1600
